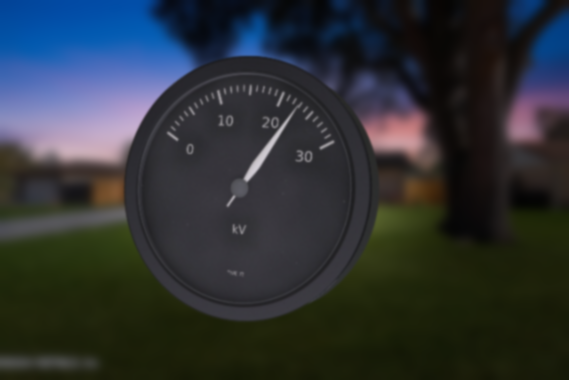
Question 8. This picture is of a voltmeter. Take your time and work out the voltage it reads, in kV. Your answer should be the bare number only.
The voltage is 23
